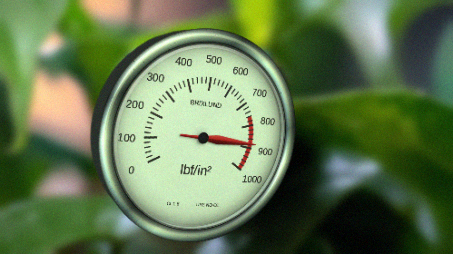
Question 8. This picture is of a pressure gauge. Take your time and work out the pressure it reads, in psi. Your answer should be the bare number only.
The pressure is 880
